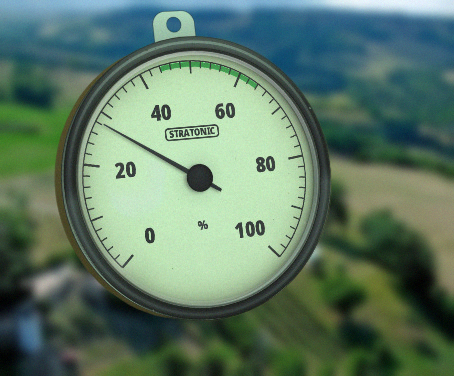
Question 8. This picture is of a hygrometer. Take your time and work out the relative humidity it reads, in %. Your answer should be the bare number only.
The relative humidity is 28
